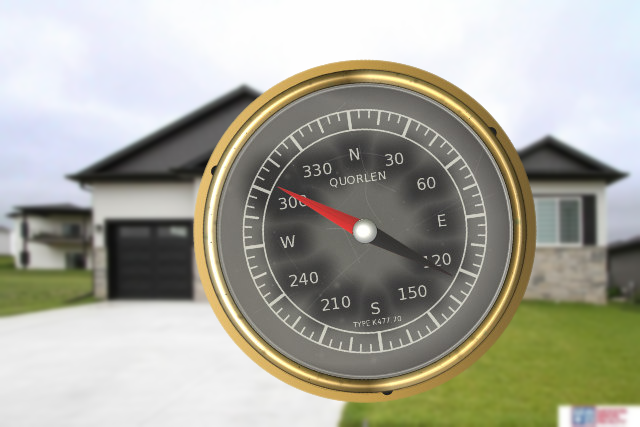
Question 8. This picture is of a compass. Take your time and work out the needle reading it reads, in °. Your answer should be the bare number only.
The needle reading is 305
